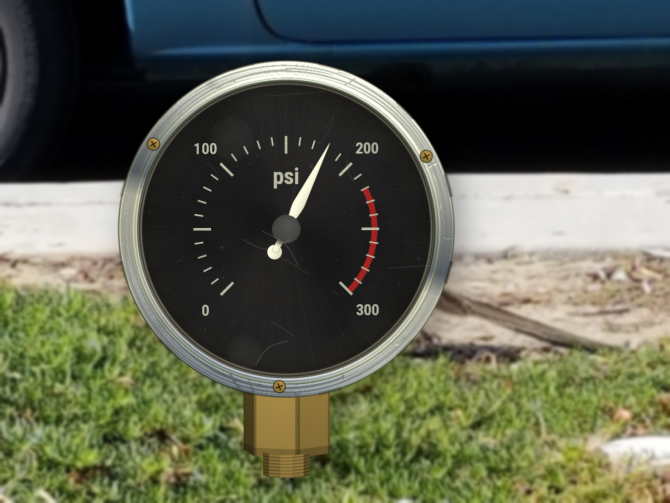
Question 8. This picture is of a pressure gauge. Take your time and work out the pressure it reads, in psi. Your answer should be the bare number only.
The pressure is 180
